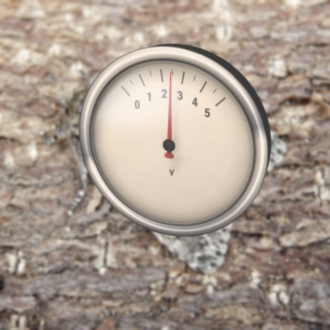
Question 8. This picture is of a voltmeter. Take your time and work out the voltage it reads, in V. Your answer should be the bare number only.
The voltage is 2.5
